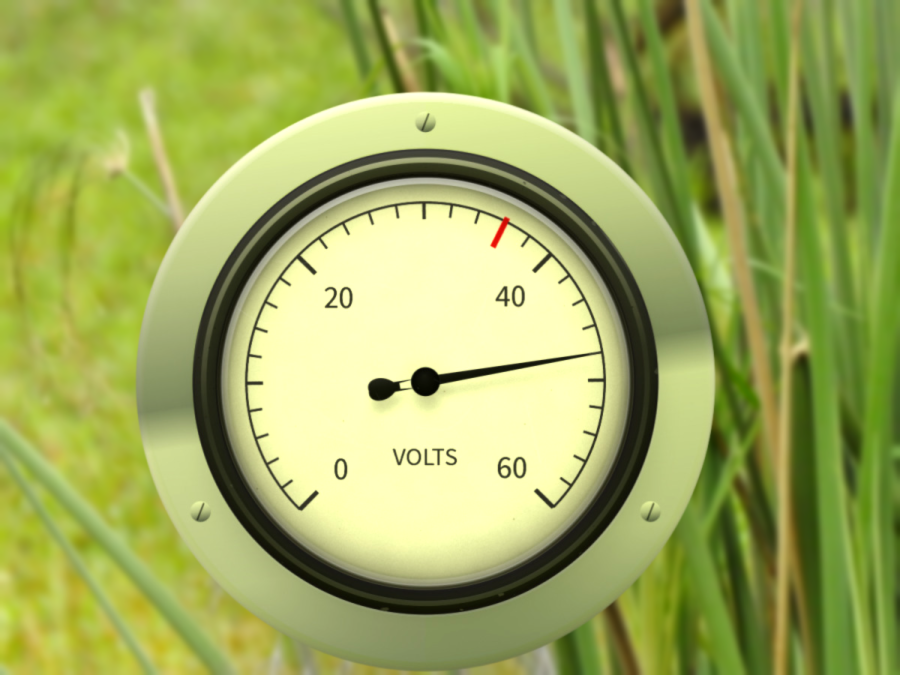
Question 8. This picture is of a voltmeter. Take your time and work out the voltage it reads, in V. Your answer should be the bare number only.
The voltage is 48
